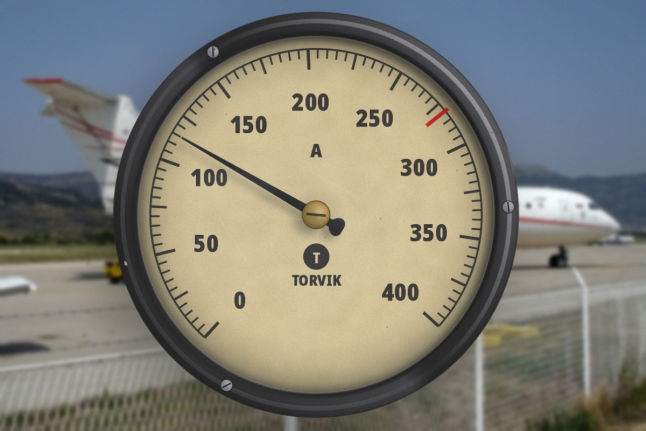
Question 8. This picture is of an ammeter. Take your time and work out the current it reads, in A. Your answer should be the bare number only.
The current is 115
